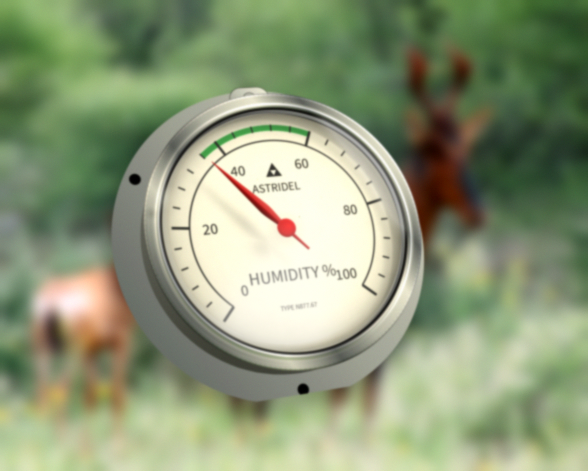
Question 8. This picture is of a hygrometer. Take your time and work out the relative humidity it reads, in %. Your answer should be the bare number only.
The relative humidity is 36
